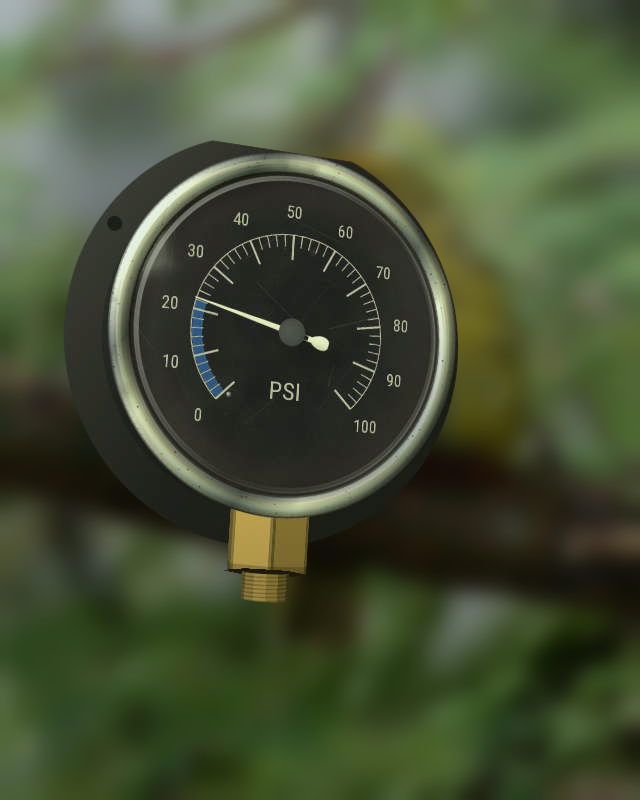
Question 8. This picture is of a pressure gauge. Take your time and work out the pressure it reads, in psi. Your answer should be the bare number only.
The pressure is 22
